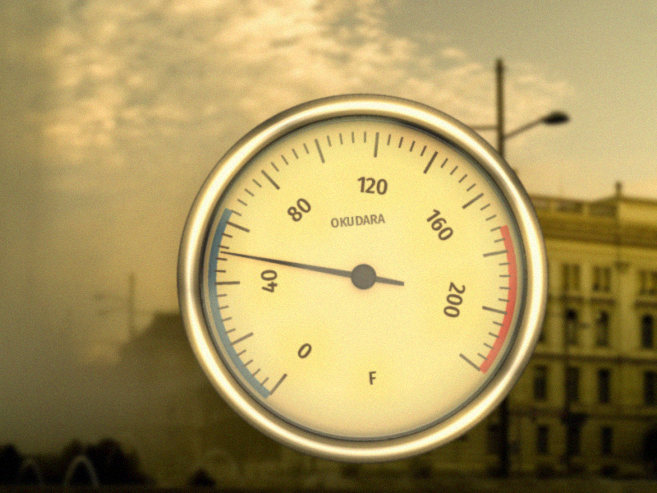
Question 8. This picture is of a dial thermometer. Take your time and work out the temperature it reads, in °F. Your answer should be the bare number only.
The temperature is 50
